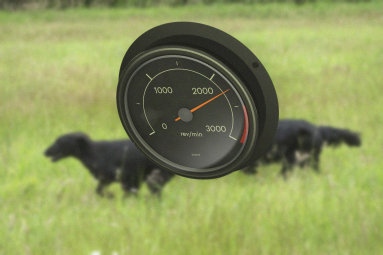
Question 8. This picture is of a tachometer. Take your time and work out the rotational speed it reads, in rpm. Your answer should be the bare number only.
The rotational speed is 2250
